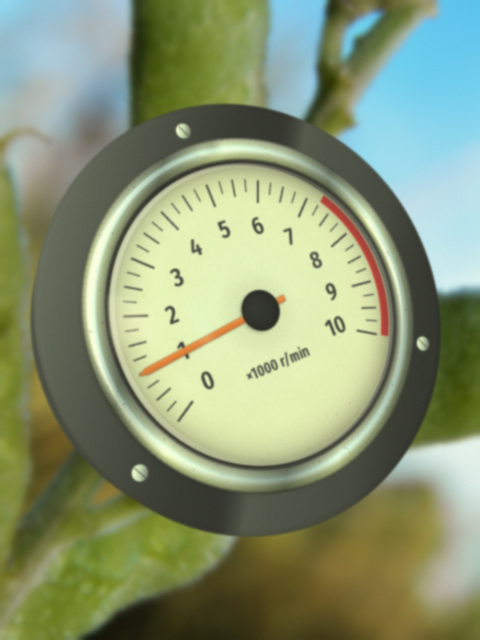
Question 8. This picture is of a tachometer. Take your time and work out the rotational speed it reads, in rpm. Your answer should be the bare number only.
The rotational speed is 1000
